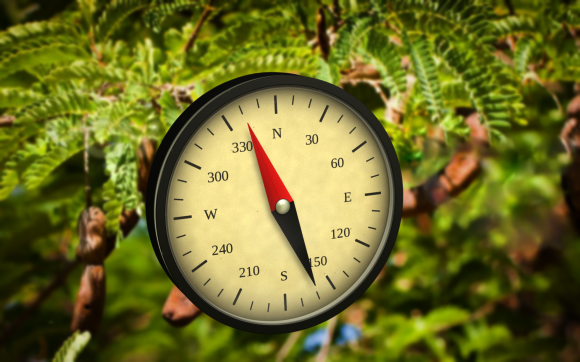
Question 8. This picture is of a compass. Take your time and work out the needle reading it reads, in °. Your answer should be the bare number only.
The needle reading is 340
